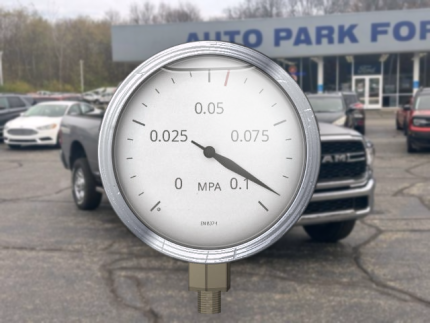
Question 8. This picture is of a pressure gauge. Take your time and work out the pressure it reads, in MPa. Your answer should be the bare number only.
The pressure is 0.095
